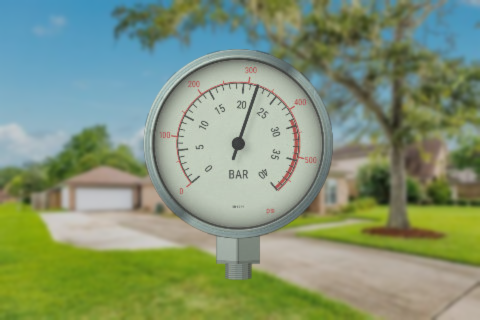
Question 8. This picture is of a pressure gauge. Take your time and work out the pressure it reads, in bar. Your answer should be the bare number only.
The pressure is 22
